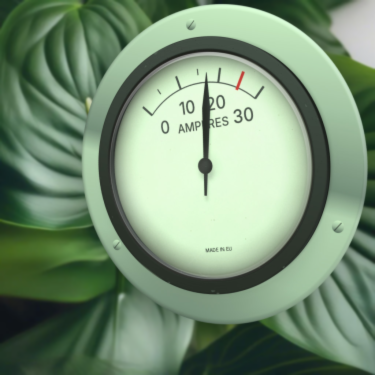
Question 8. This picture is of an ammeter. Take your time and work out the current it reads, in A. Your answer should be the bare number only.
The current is 17.5
